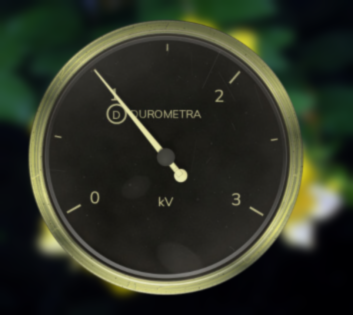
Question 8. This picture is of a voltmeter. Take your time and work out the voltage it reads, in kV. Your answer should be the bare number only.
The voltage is 1
